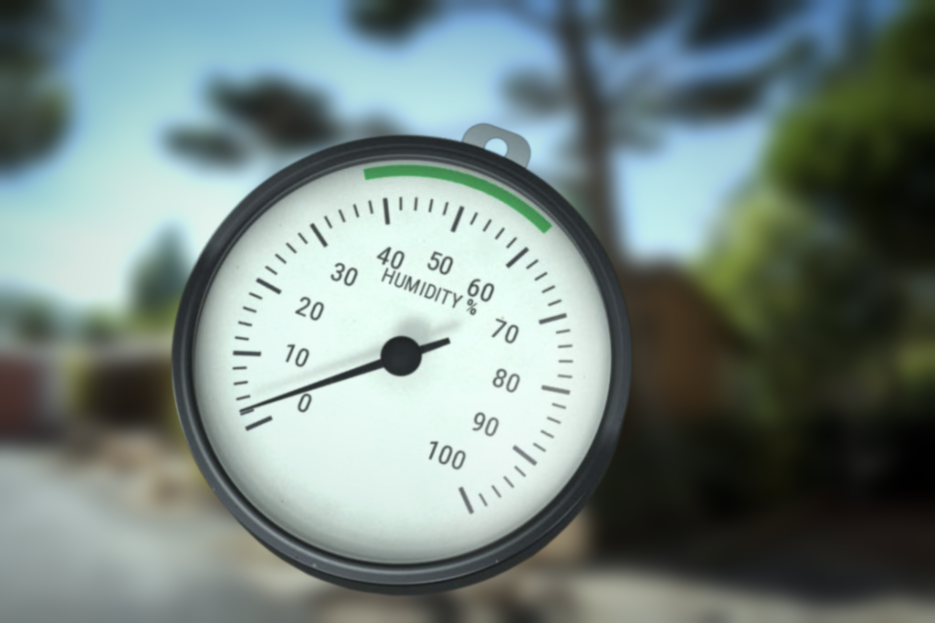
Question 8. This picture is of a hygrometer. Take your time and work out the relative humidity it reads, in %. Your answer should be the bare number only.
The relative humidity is 2
